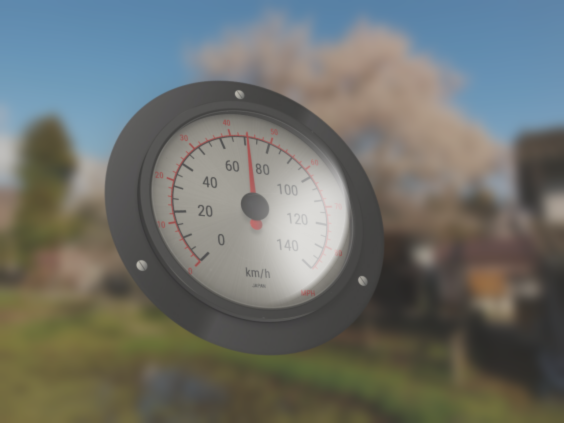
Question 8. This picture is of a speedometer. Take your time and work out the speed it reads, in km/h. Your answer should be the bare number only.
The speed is 70
